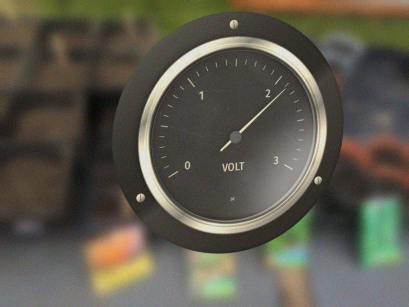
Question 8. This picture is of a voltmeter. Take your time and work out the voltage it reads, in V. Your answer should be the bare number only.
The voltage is 2.1
